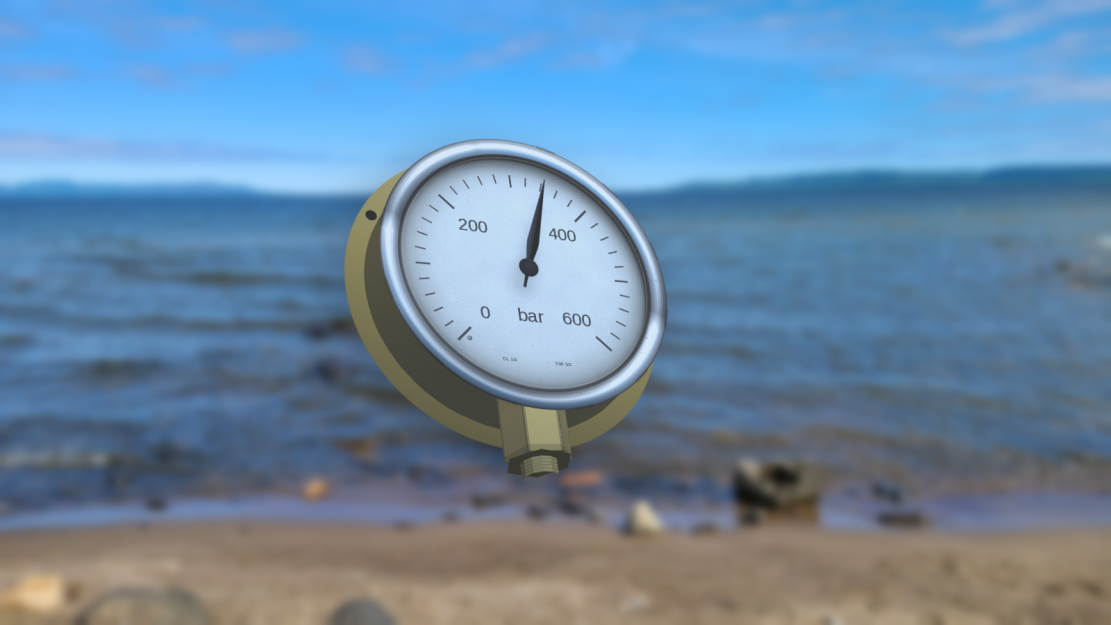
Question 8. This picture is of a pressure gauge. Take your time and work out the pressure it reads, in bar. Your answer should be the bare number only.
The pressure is 340
